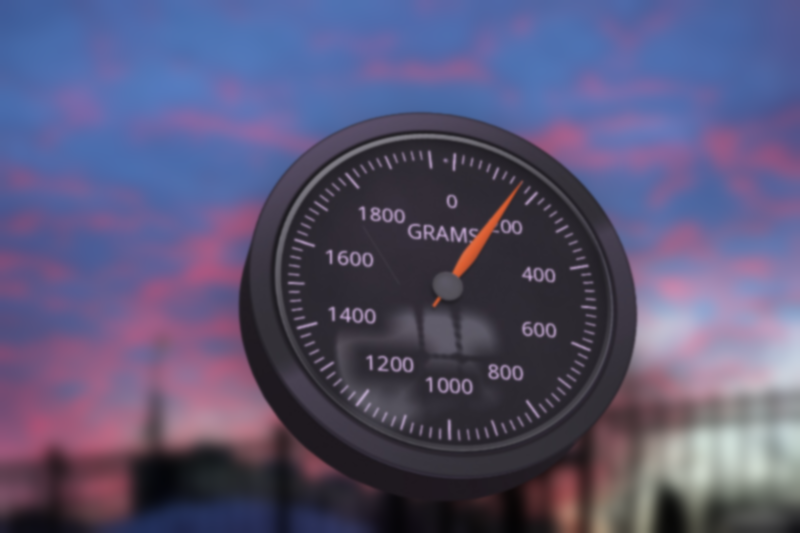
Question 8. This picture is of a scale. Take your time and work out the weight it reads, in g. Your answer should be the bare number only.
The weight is 160
